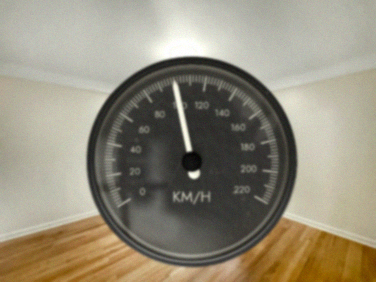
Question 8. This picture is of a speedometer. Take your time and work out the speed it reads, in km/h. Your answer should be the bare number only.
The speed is 100
